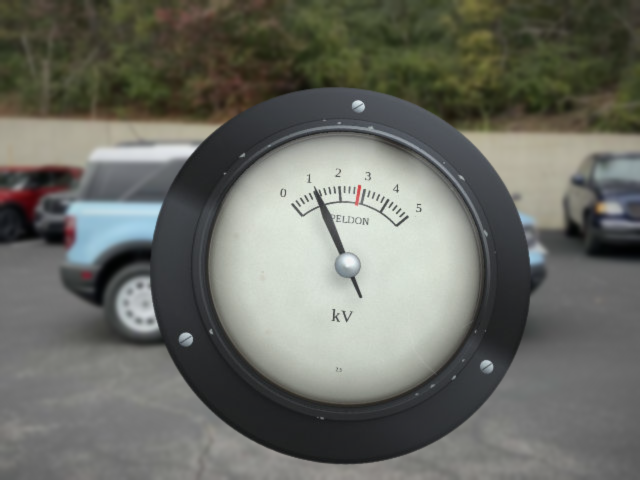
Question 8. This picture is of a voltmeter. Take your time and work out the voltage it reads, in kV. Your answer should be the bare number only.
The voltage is 1
